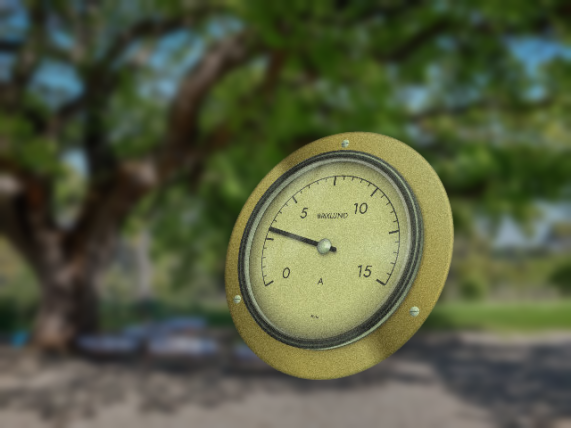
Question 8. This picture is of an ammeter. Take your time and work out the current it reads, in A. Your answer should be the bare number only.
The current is 3
